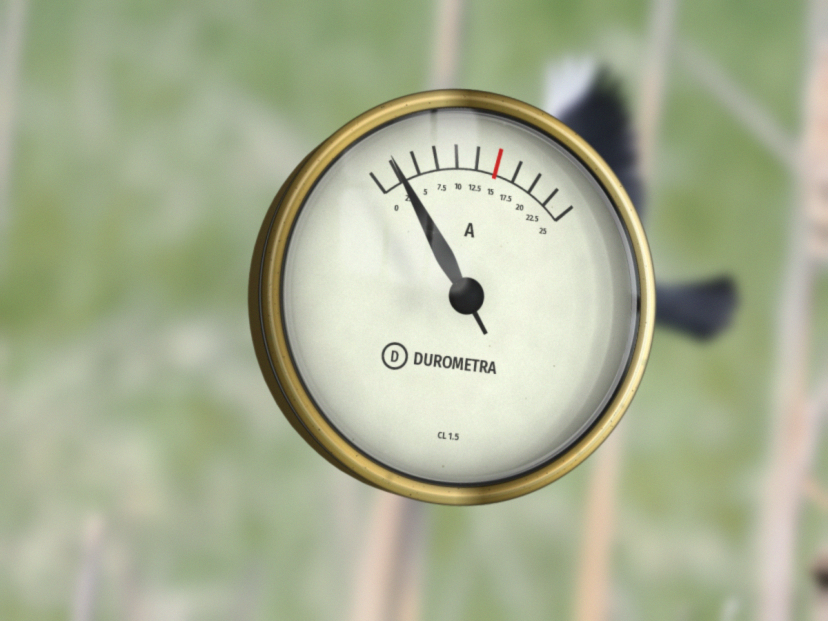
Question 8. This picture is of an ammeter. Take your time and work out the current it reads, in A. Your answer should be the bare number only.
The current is 2.5
